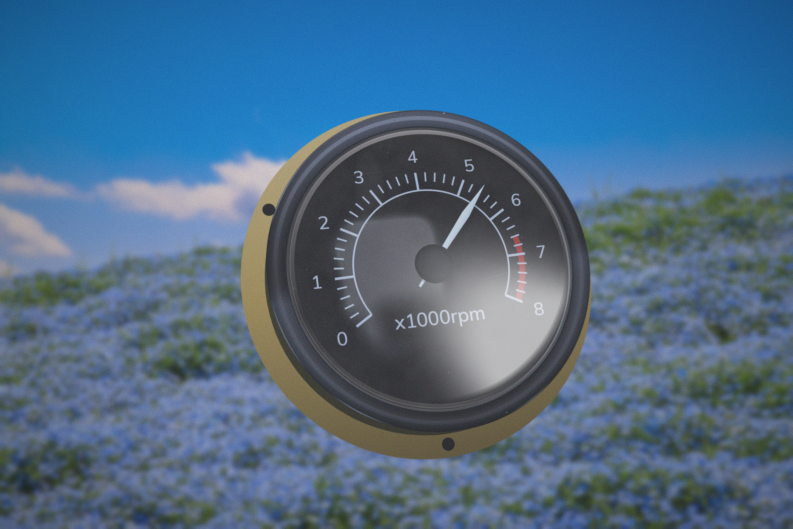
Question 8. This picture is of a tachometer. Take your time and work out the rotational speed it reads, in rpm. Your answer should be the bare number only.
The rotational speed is 5400
